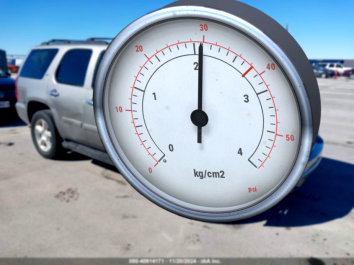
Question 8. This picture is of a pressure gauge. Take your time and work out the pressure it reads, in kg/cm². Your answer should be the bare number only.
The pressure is 2.1
